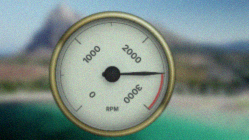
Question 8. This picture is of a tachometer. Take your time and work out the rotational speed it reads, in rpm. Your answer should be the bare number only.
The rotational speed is 2500
